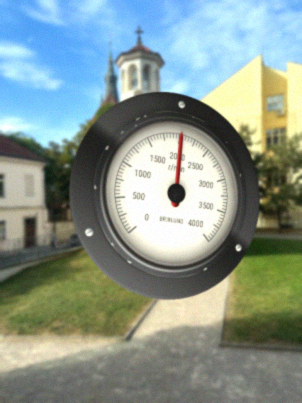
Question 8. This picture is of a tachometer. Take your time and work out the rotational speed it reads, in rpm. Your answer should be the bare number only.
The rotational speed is 2000
